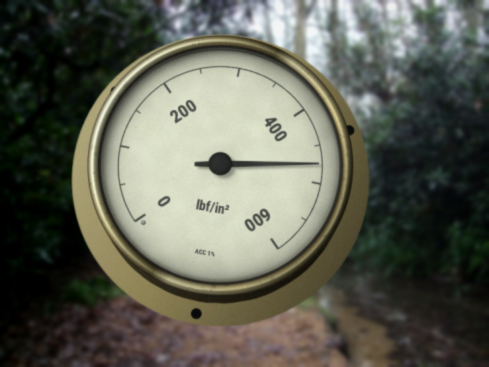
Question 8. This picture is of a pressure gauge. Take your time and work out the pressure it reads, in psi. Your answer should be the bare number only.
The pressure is 475
